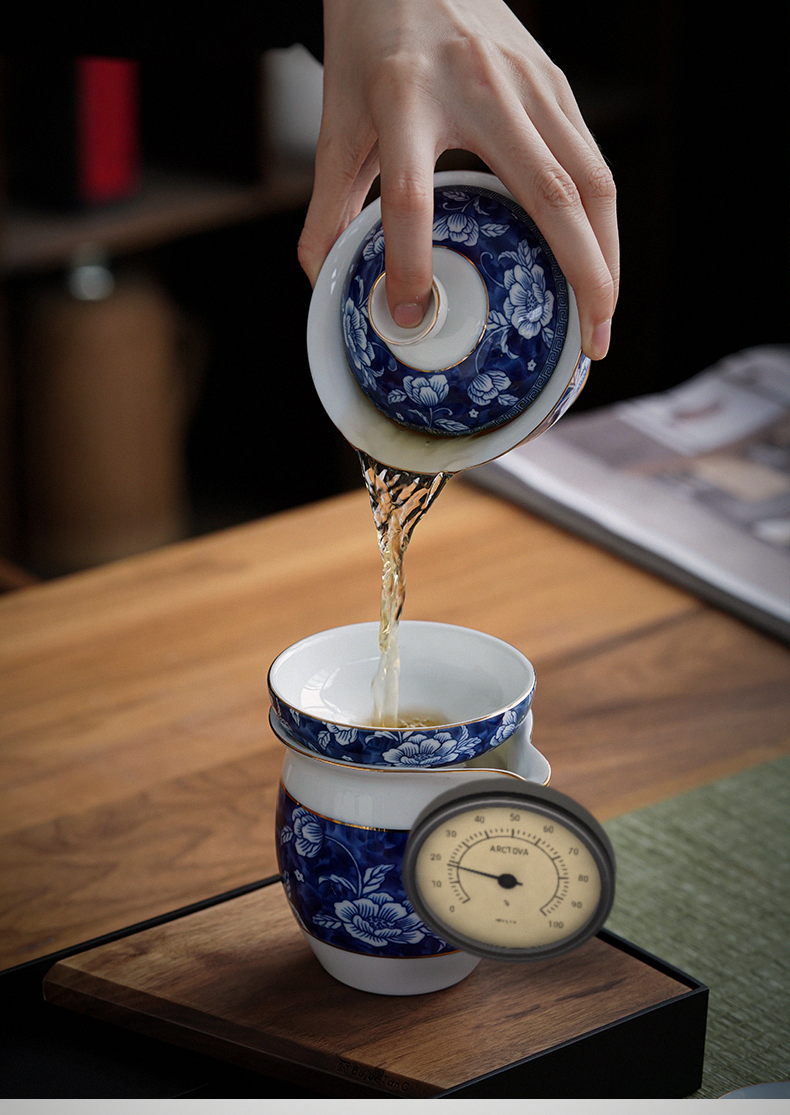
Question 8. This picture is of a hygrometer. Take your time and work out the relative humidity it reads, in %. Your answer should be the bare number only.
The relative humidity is 20
